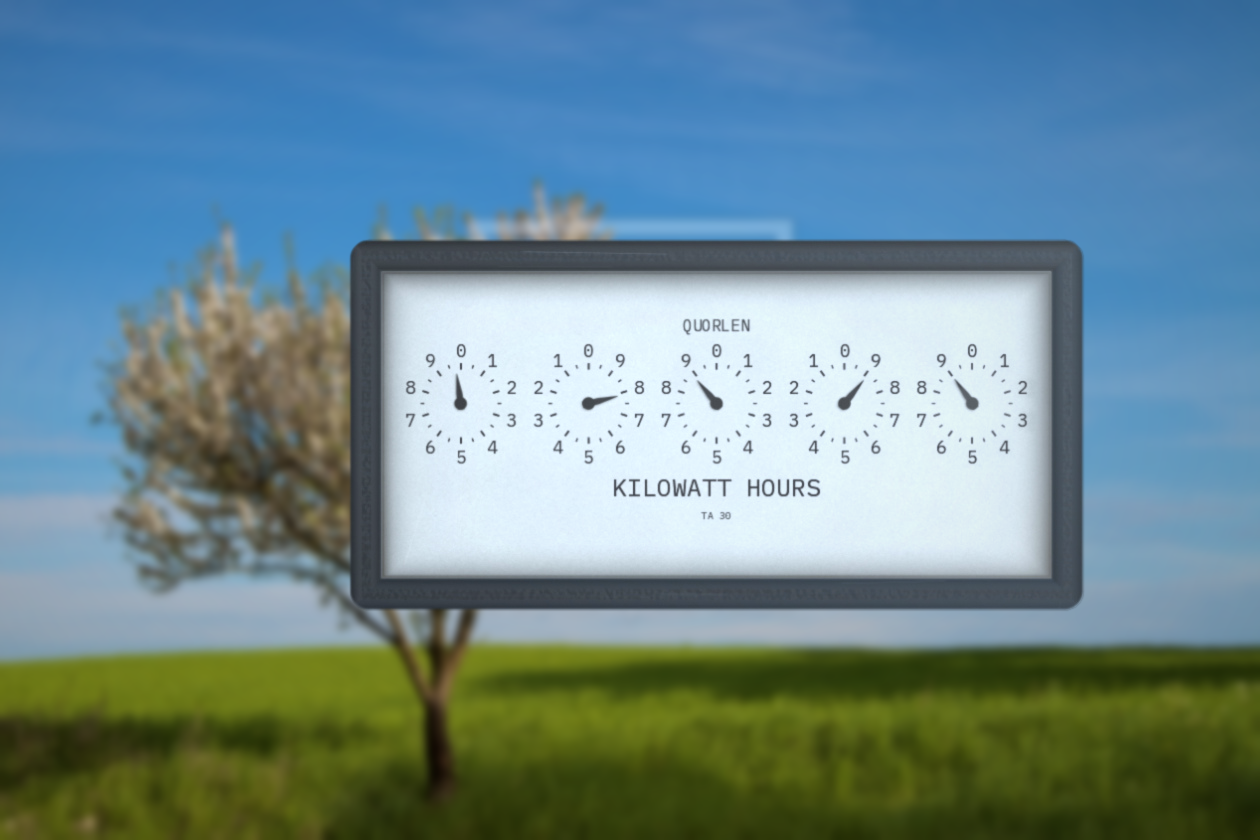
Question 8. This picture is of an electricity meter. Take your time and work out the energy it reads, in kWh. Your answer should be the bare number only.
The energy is 97889
